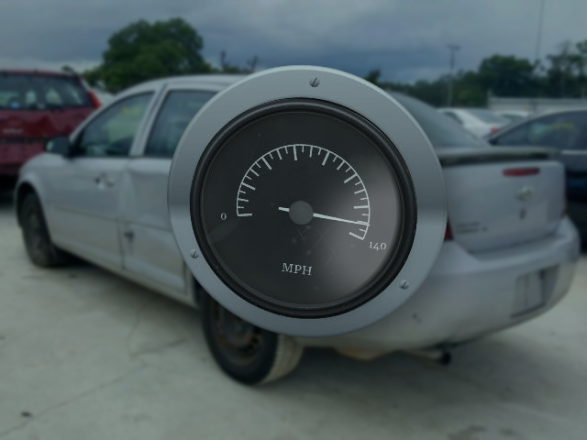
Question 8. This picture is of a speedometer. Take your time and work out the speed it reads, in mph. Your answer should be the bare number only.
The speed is 130
